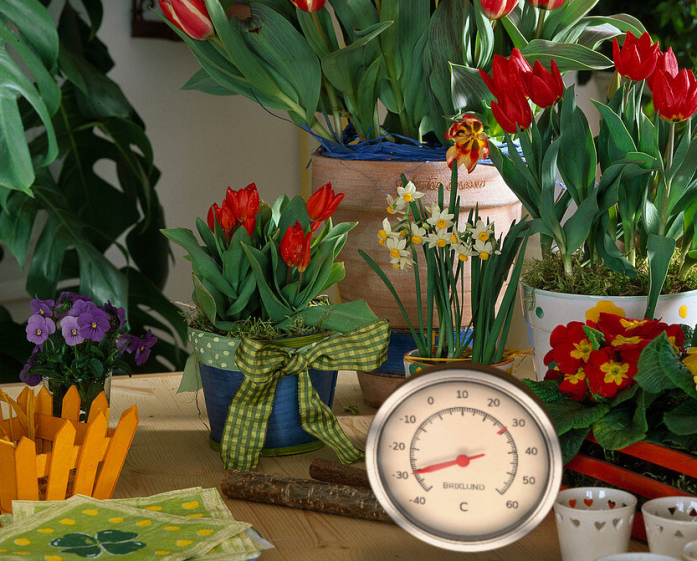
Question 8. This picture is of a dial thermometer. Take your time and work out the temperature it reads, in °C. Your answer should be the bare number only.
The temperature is -30
